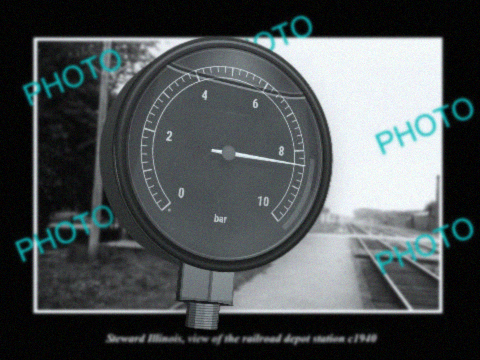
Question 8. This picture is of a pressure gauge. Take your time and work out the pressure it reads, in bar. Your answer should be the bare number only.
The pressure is 8.4
